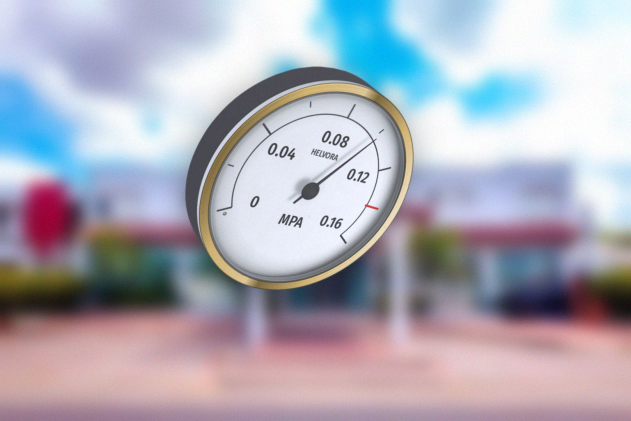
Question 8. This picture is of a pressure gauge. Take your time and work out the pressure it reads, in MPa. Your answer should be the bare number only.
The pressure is 0.1
